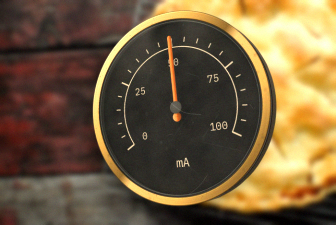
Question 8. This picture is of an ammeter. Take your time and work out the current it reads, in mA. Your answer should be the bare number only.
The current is 50
